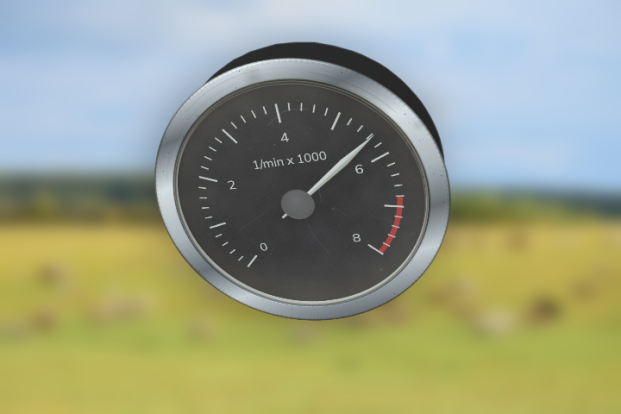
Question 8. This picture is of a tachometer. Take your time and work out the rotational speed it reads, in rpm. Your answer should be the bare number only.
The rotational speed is 5600
